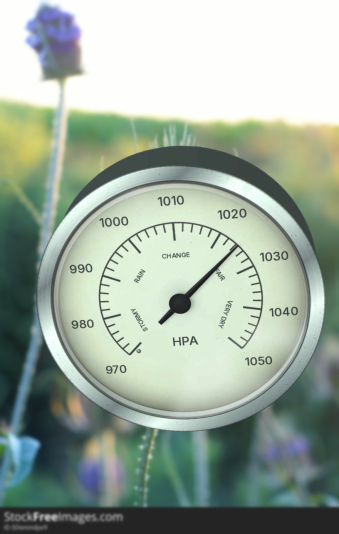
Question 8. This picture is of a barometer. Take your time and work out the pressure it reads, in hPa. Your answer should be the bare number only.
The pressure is 1024
